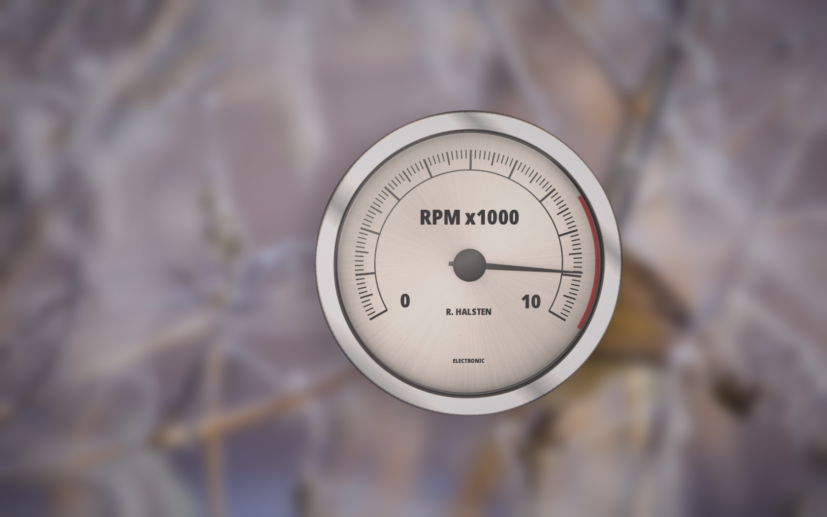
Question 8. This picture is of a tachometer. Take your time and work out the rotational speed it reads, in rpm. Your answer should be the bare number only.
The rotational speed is 8900
